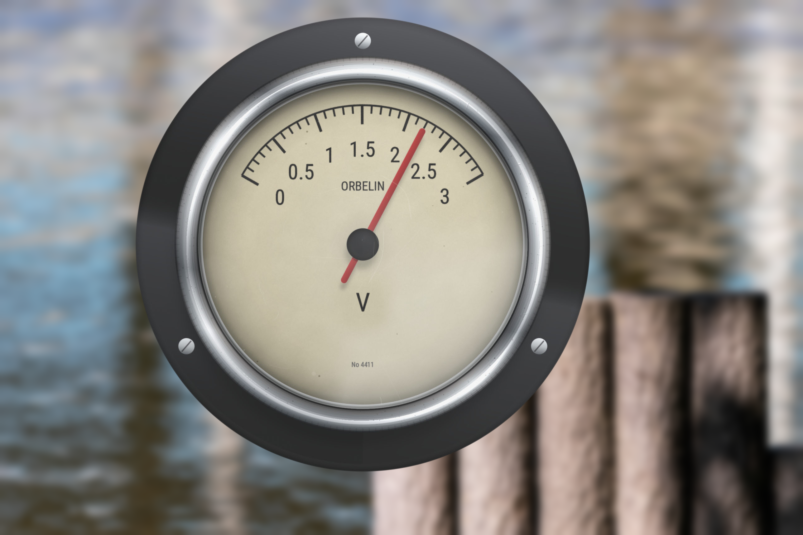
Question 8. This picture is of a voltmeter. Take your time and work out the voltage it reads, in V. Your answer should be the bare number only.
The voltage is 2.2
